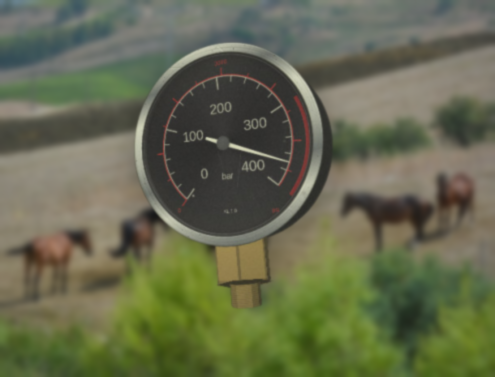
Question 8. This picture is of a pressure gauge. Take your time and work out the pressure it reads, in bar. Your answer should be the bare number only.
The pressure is 370
